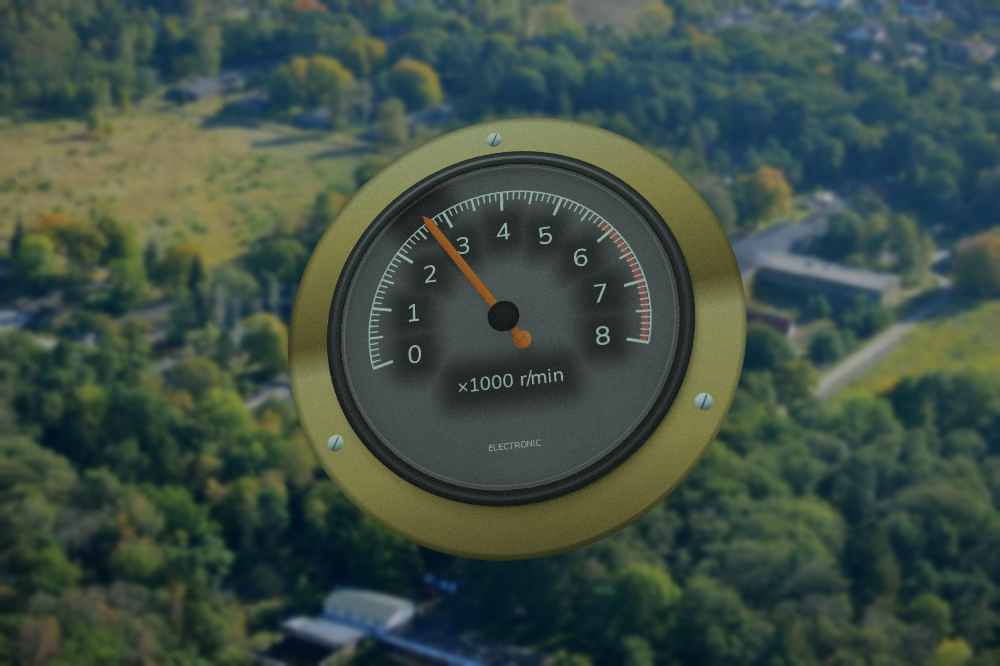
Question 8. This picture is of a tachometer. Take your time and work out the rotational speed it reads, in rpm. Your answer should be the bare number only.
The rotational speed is 2700
